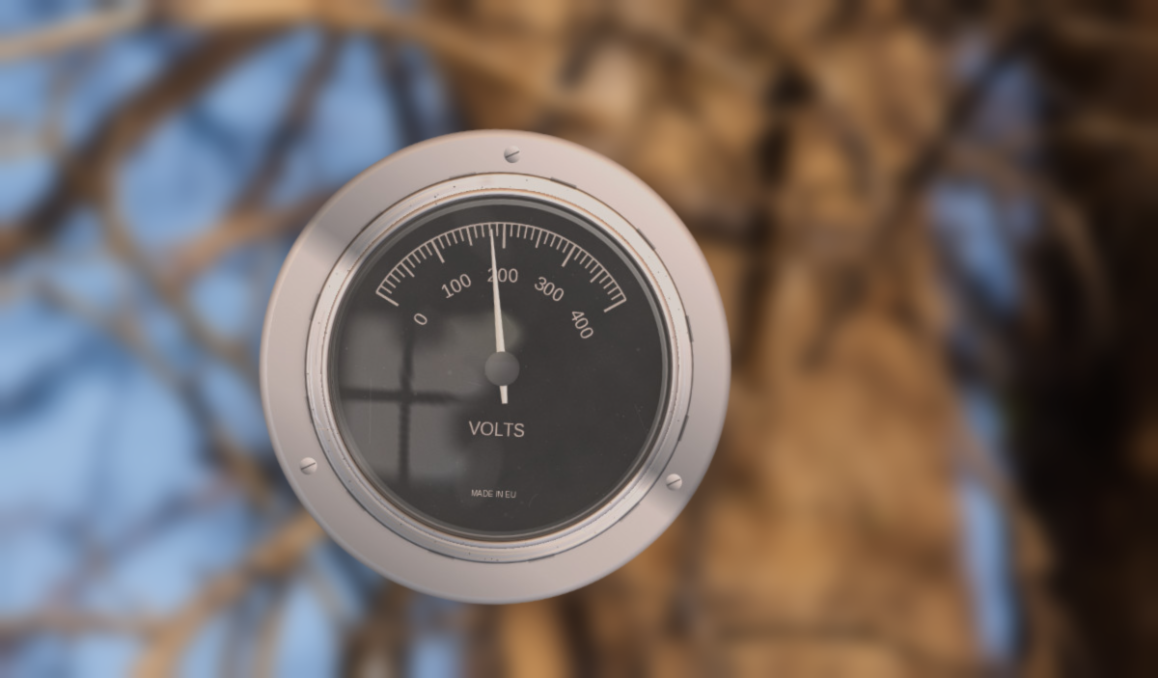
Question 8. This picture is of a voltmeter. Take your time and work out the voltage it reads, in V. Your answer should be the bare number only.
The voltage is 180
